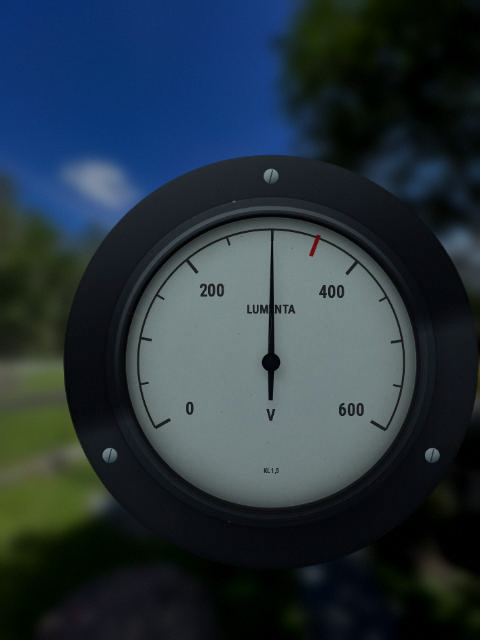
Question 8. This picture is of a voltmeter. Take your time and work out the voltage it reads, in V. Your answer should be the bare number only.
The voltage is 300
